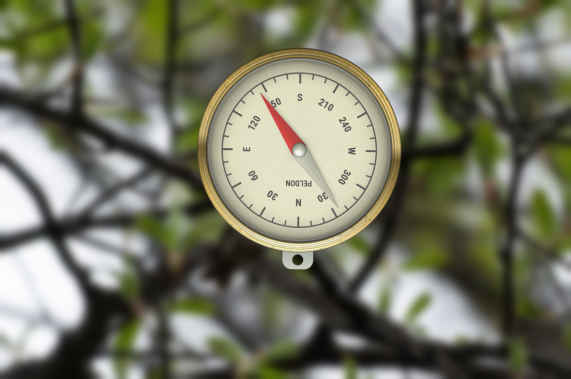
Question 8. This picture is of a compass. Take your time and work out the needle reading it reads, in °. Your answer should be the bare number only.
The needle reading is 145
